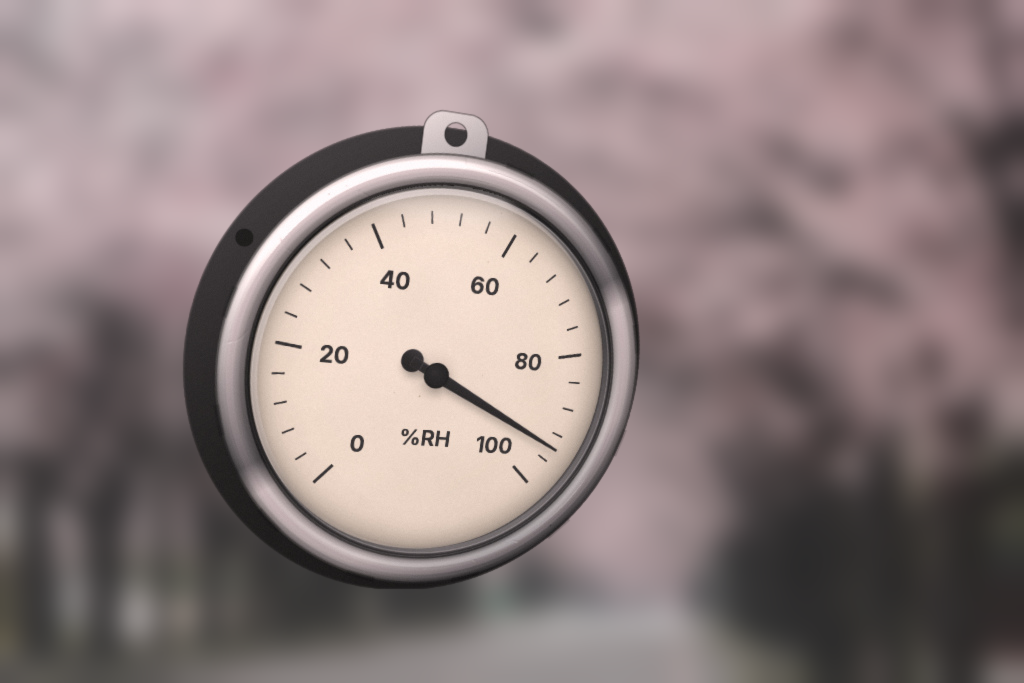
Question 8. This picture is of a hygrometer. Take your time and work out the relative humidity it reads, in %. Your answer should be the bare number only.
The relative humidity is 94
